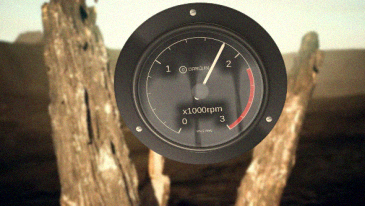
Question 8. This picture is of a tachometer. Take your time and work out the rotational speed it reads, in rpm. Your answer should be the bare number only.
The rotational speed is 1800
